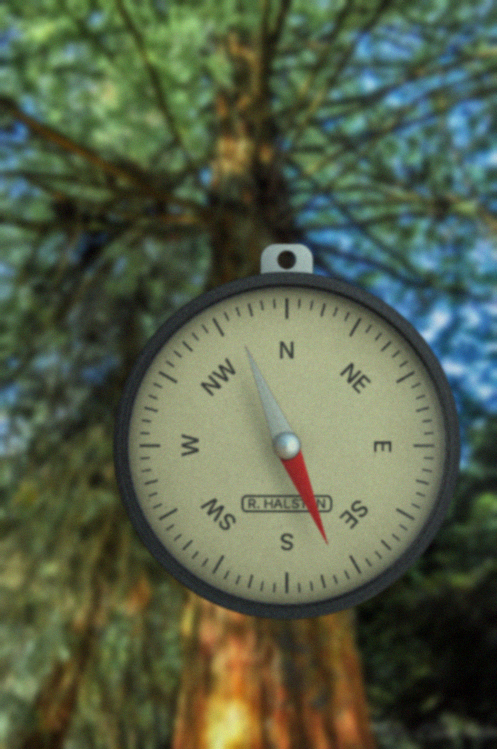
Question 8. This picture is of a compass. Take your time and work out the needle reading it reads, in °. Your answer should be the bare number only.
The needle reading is 157.5
